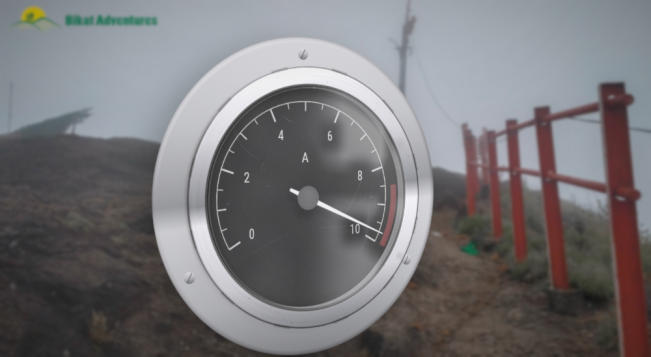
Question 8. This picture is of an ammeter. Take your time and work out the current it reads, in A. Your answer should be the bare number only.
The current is 9.75
